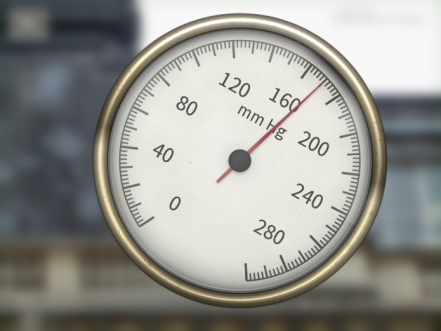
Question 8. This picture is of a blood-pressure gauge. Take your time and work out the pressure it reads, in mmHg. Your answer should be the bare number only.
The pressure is 170
